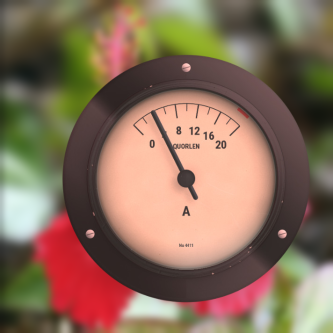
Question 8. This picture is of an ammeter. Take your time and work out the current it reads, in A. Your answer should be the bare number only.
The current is 4
